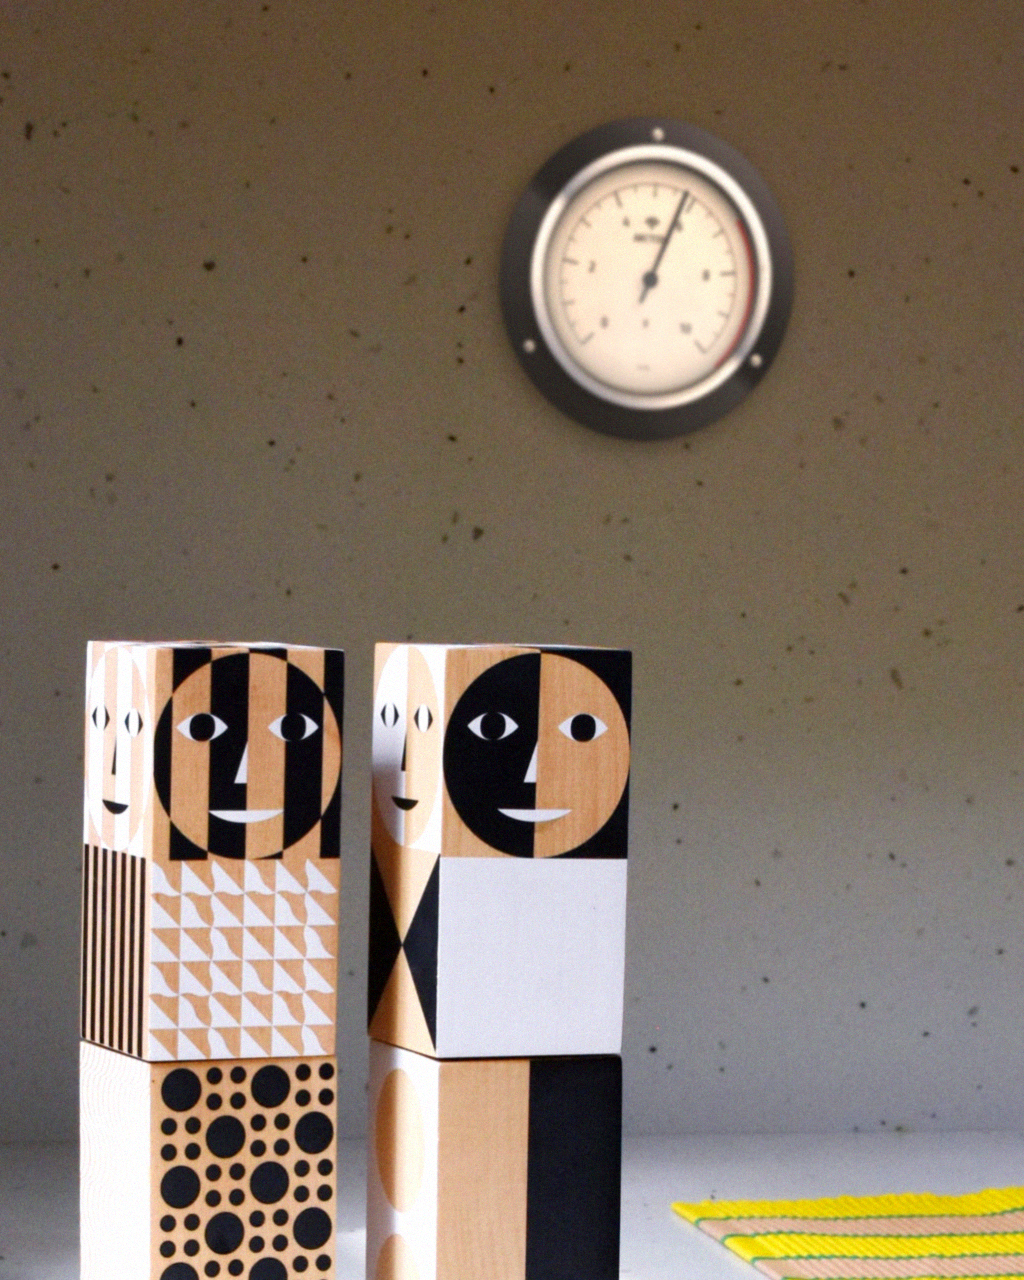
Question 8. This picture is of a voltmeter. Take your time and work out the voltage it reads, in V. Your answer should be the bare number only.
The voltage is 5.75
